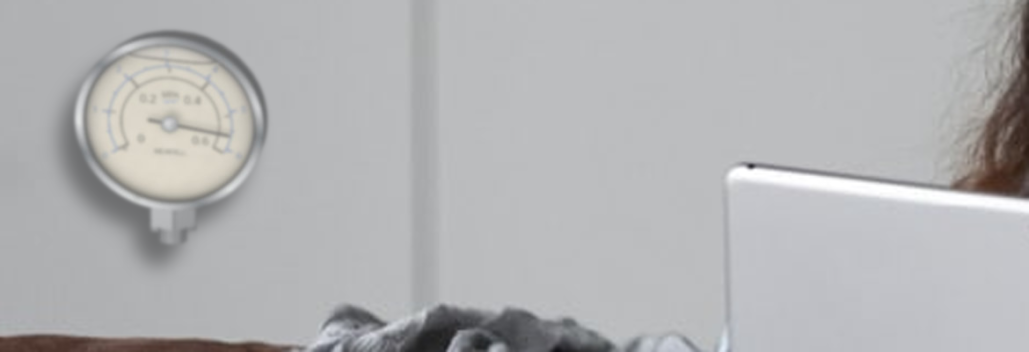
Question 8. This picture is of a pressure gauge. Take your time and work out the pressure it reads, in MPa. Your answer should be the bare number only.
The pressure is 0.55
